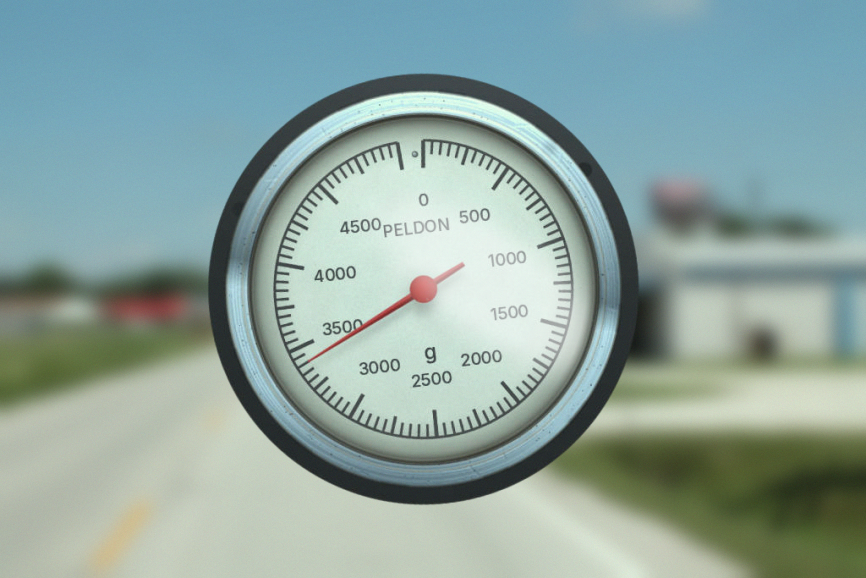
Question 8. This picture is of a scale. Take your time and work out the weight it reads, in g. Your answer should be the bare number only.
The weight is 3400
